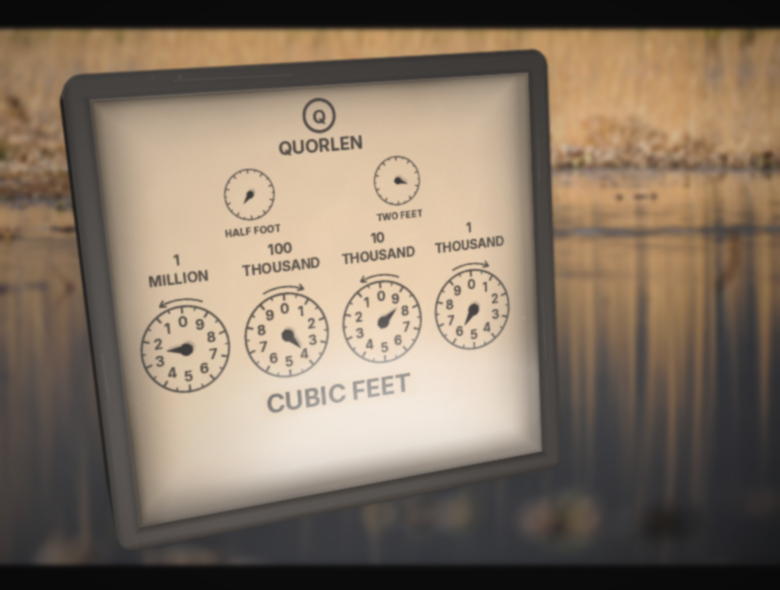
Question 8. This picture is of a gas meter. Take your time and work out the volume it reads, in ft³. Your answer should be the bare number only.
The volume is 238600
